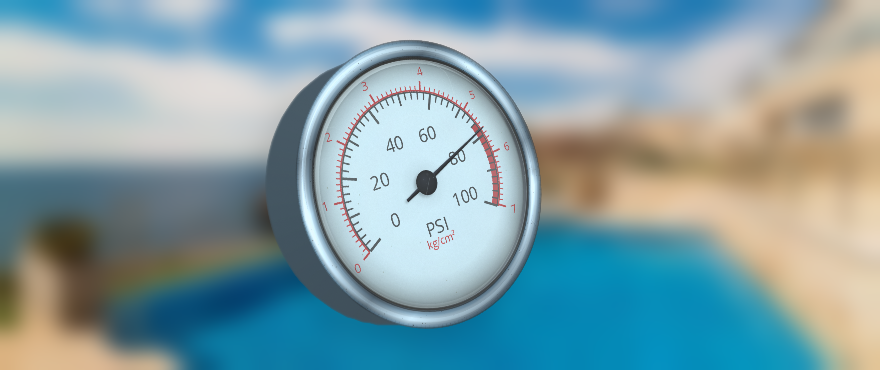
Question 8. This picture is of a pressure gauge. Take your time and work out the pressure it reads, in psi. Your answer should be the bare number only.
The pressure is 78
